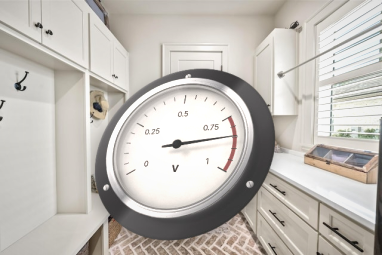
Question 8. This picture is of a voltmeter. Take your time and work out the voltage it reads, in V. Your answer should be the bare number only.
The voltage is 0.85
